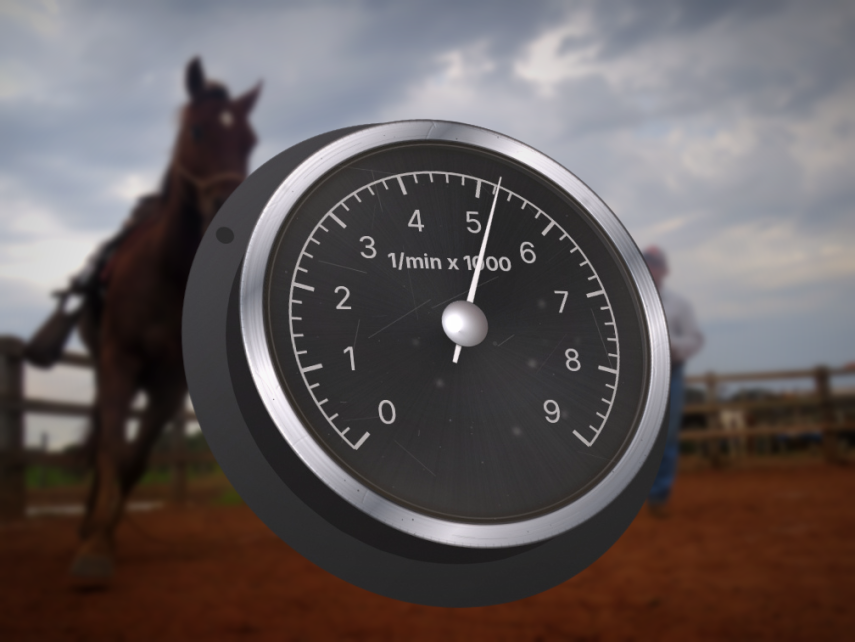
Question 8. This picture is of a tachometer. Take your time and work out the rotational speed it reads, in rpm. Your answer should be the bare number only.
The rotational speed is 5200
